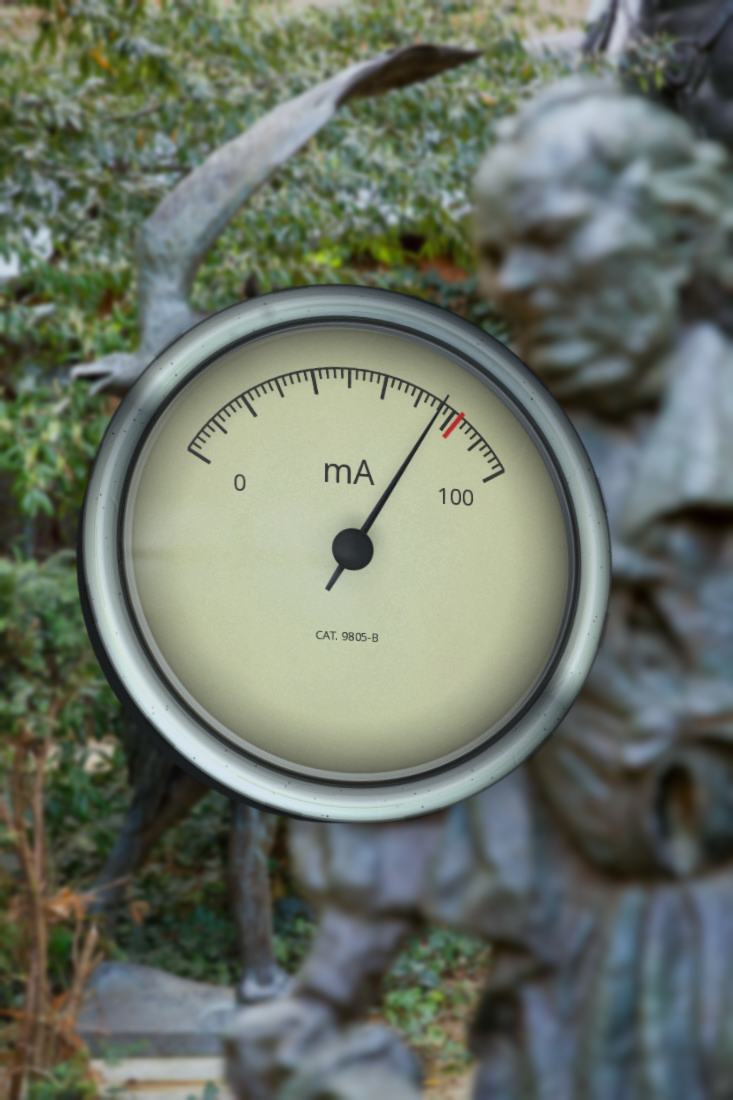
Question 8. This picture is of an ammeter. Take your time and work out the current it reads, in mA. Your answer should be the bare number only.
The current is 76
